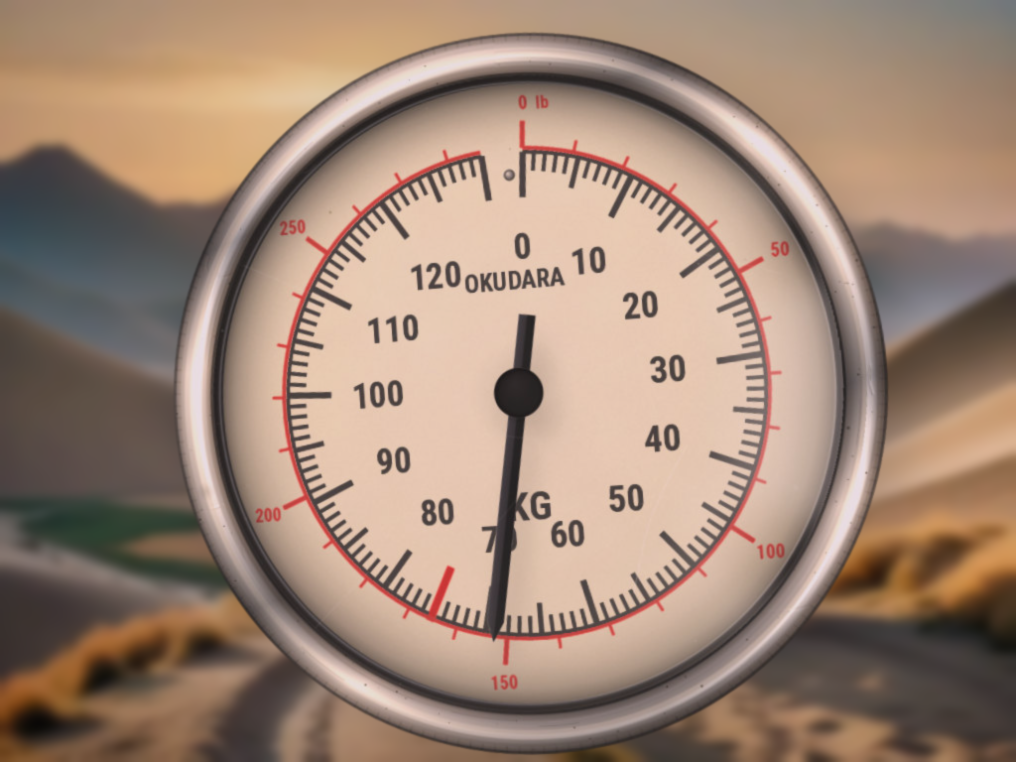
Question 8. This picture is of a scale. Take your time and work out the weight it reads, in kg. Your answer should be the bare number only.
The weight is 69
